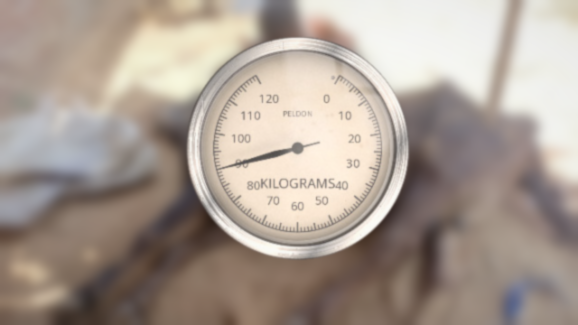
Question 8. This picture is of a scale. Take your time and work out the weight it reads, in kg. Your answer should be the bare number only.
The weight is 90
